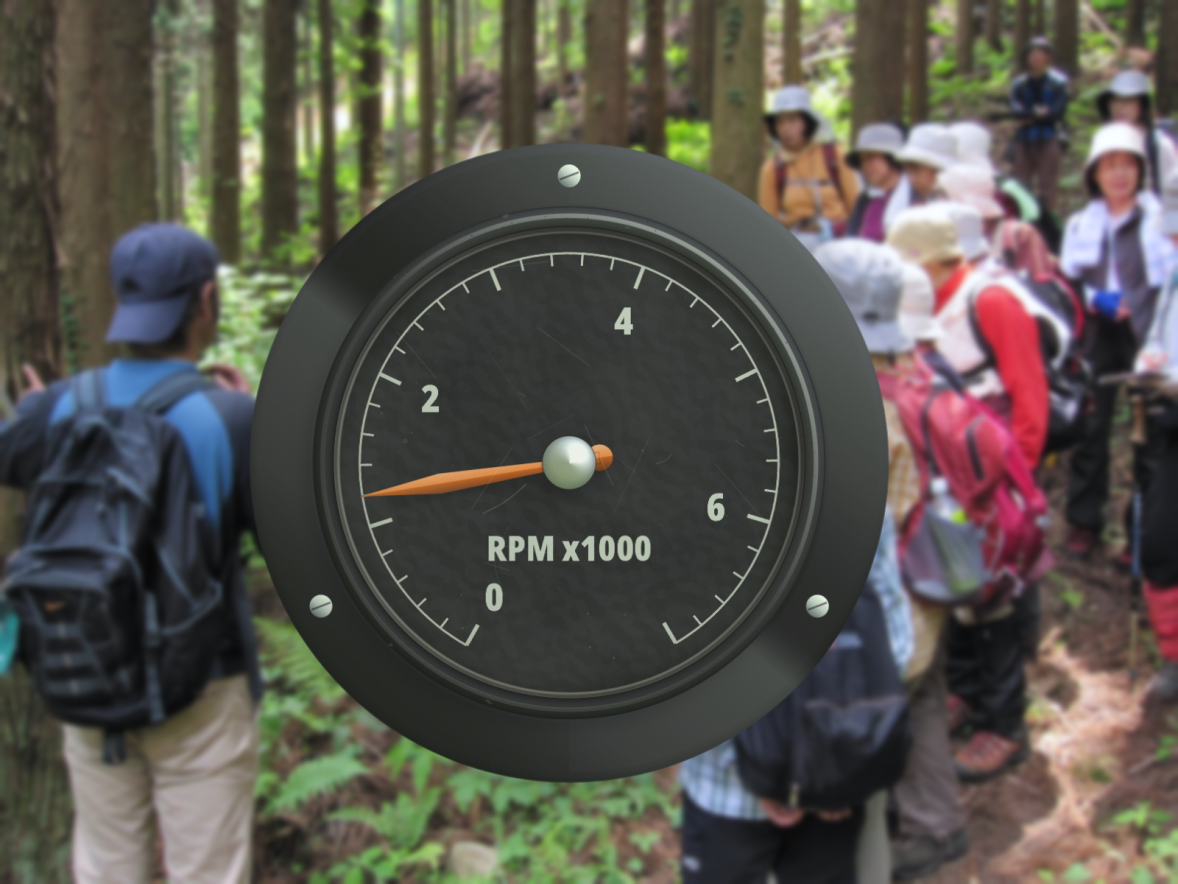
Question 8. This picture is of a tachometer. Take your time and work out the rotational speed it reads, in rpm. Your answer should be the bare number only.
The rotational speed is 1200
